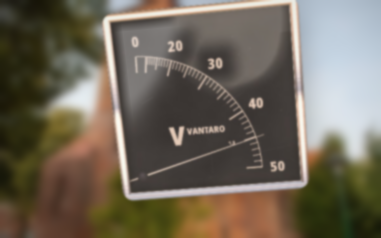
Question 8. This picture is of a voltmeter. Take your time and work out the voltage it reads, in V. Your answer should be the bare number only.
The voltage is 45
